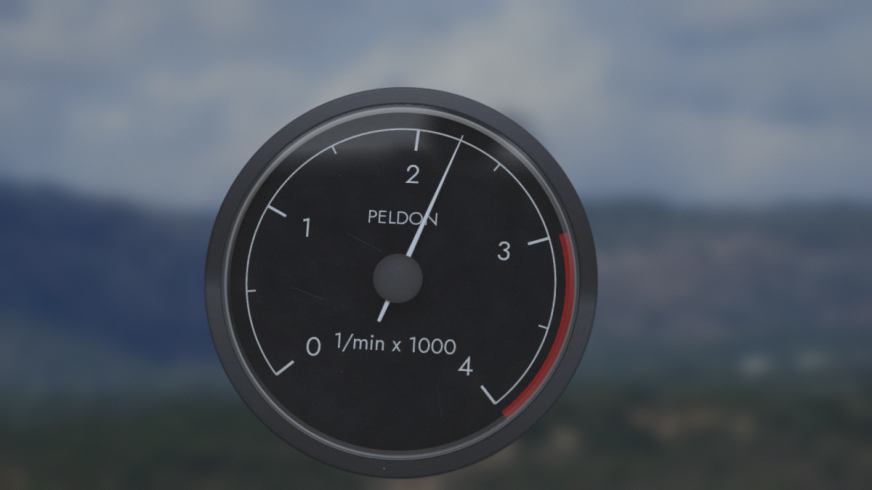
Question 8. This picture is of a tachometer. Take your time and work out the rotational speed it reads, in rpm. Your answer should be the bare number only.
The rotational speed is 2250
